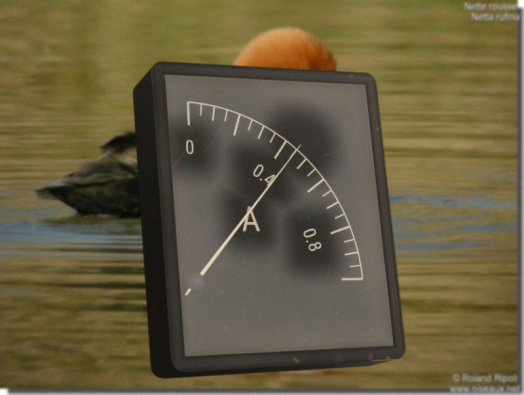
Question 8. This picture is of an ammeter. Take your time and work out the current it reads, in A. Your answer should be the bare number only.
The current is 0.45
